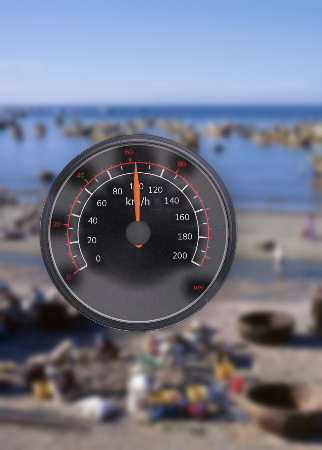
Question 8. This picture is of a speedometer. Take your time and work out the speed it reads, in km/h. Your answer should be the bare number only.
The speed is 100
